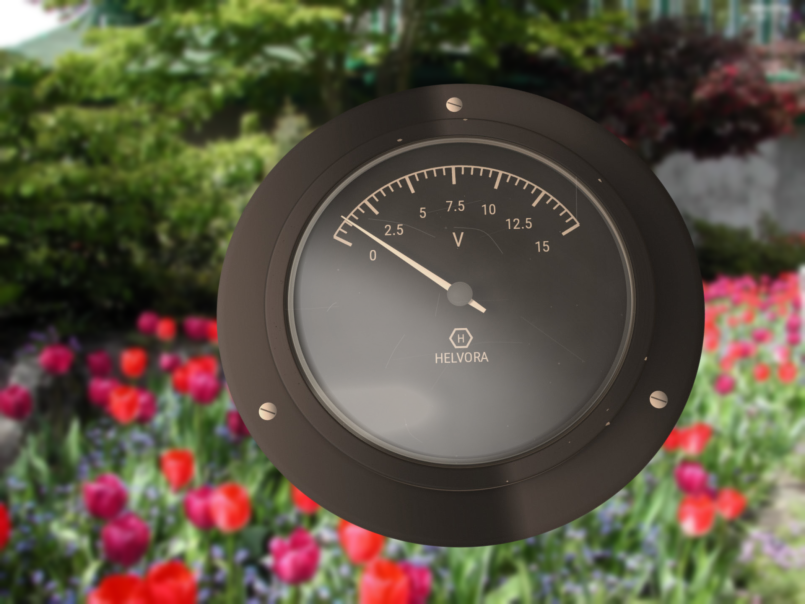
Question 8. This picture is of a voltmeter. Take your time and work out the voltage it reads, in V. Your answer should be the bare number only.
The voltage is 1
